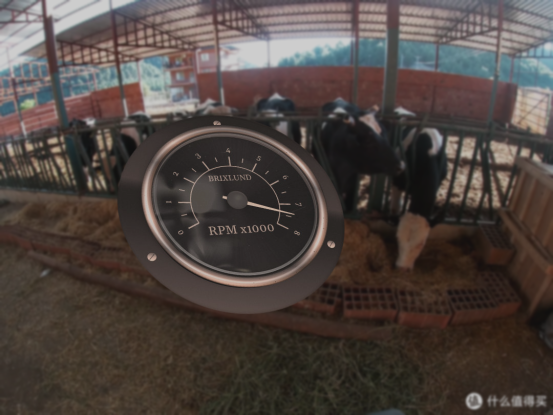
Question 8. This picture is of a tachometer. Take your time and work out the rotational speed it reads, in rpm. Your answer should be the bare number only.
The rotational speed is 7500
